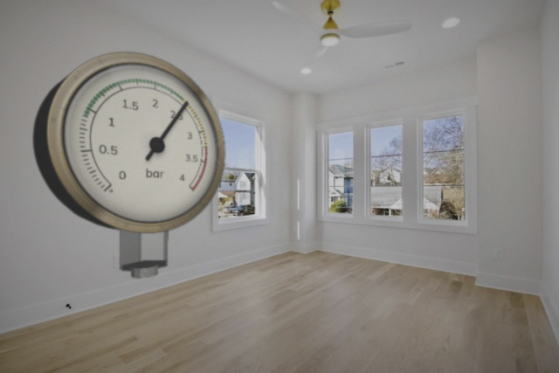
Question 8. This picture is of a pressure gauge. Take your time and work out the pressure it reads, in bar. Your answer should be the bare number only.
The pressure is 2.5
